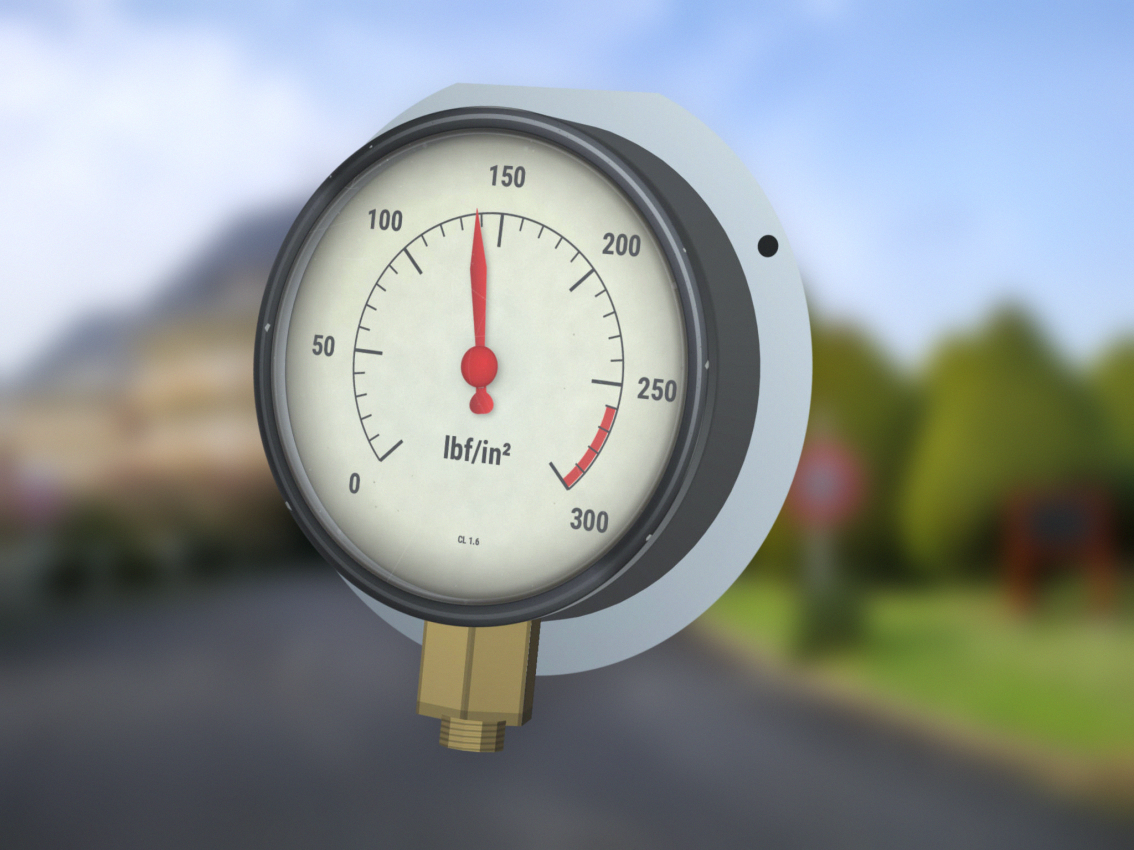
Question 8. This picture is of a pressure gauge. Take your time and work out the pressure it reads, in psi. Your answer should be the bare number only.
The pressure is 140
